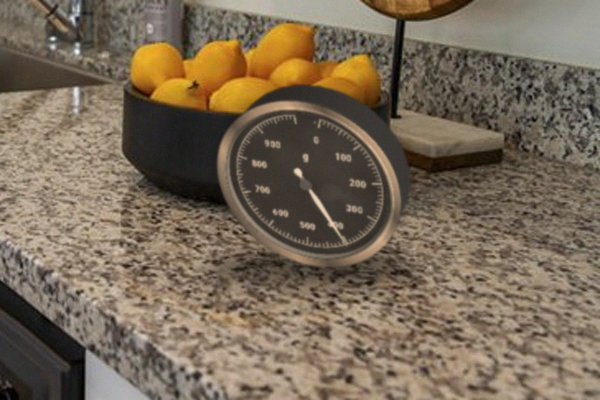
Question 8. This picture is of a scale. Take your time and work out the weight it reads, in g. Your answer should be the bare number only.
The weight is 400
